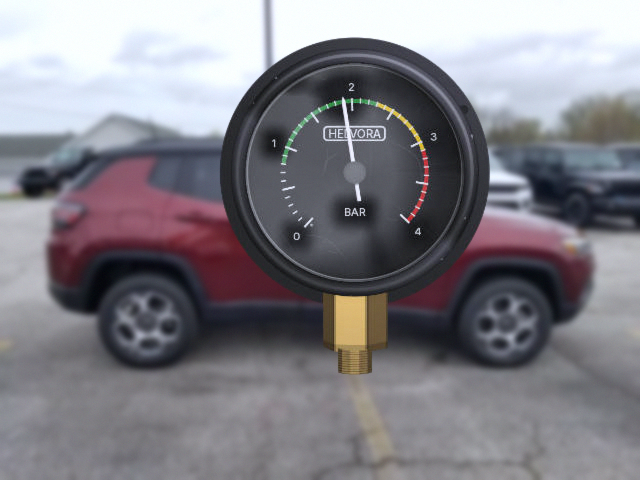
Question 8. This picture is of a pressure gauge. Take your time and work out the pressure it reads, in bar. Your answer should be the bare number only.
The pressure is 1.9
